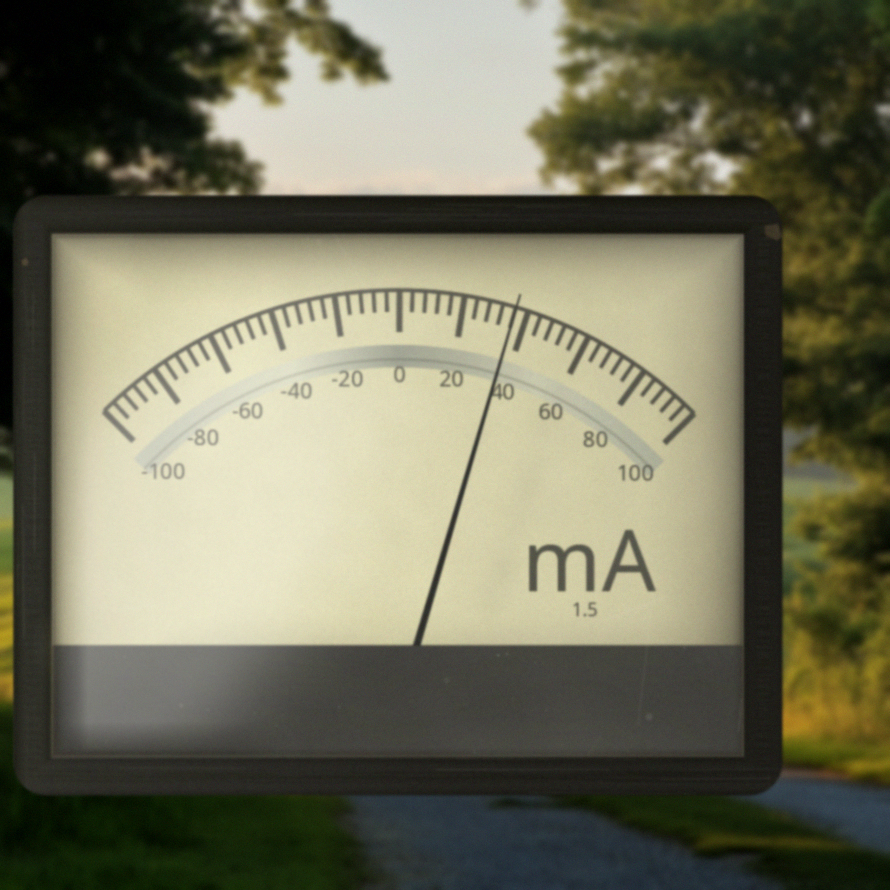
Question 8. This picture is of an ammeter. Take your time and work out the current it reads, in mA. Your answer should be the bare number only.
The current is 36
